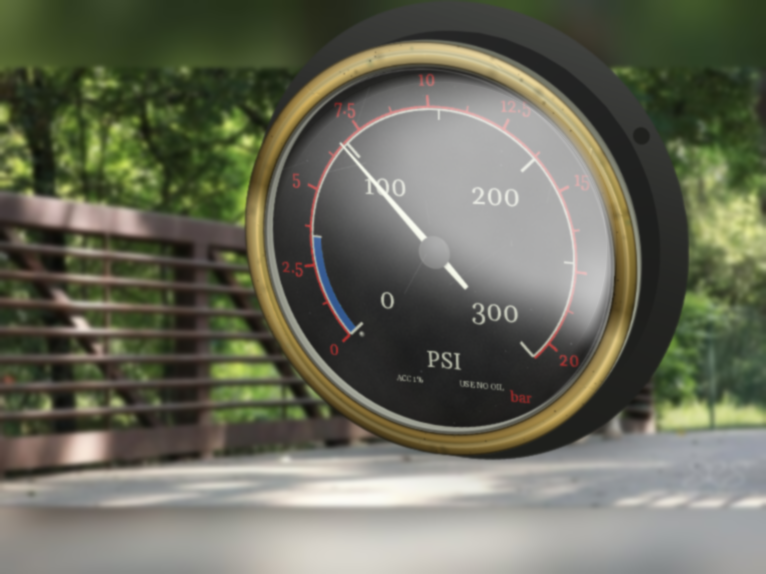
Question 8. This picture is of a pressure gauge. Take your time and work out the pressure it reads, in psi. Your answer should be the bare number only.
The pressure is 100
